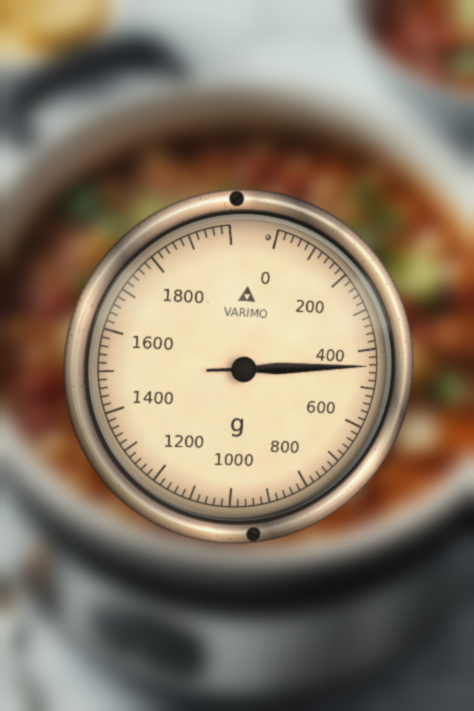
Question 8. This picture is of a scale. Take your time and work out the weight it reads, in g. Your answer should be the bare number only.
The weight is 440
